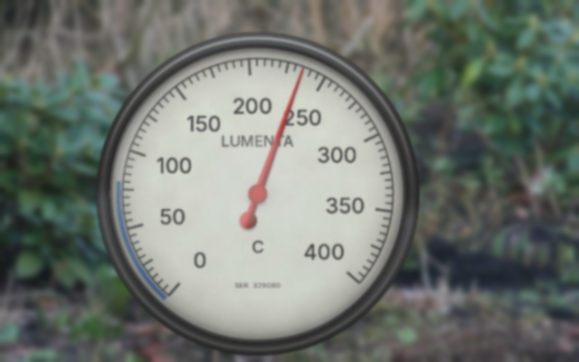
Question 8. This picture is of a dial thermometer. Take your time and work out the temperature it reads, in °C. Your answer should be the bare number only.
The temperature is 235
